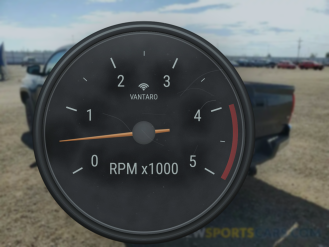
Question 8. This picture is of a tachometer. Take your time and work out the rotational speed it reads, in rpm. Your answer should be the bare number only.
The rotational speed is 500
